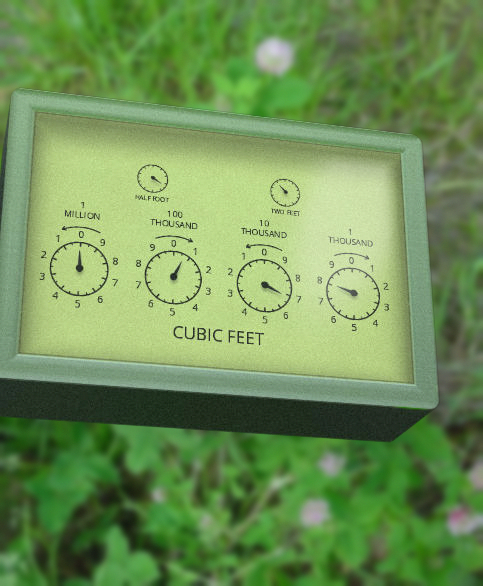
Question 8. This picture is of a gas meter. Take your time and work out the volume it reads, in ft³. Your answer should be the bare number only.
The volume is 6800
